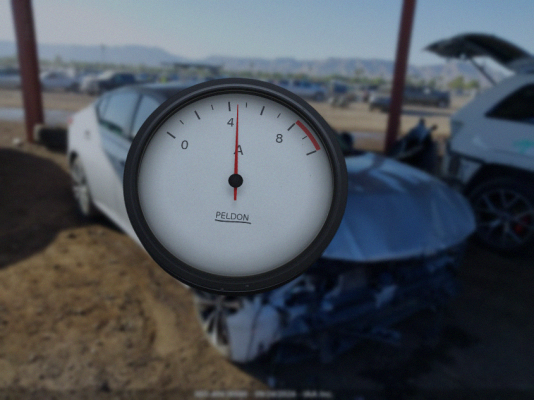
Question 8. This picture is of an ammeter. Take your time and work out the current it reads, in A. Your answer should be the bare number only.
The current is 4.5
